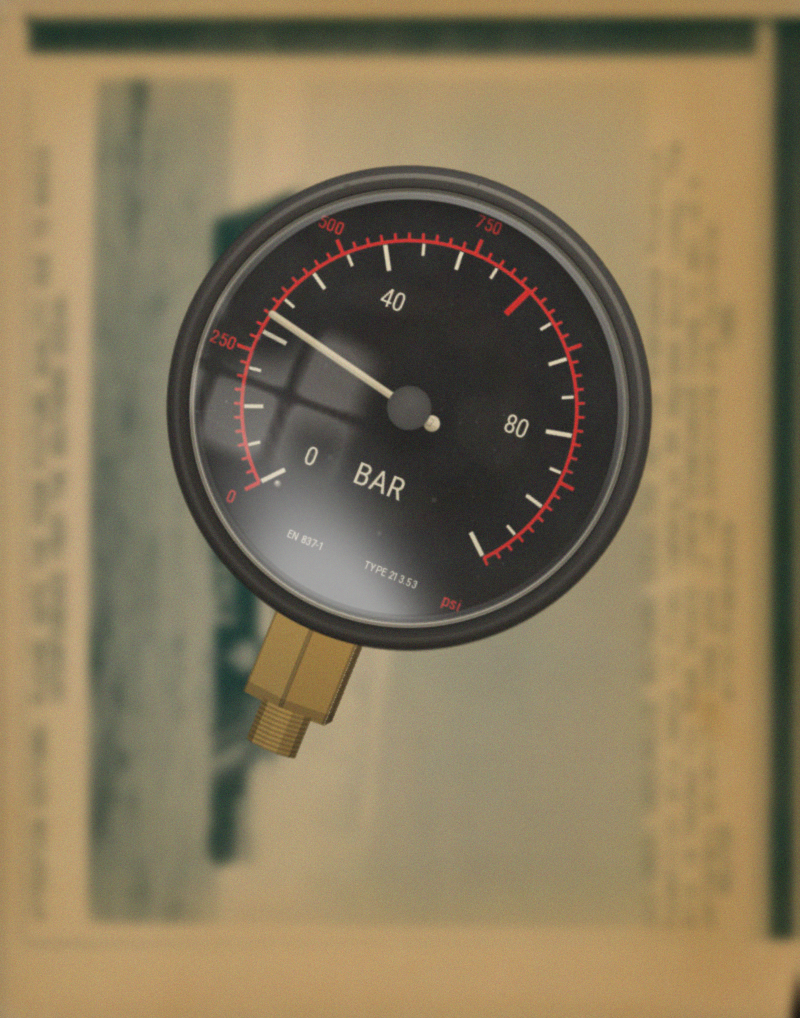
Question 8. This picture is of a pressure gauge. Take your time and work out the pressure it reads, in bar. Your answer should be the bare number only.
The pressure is 22.5
